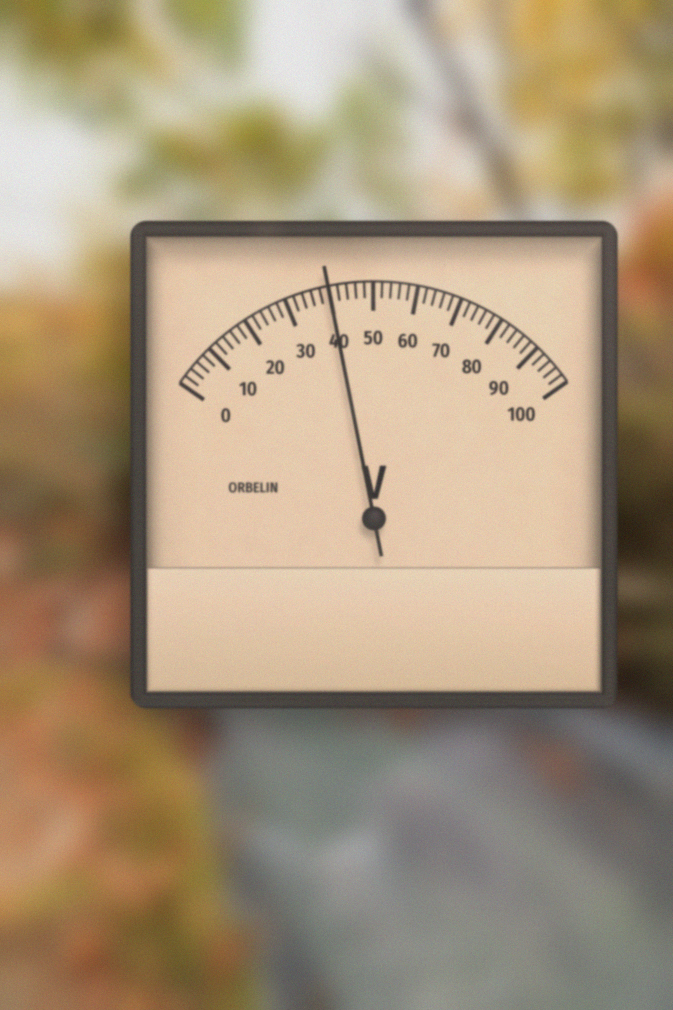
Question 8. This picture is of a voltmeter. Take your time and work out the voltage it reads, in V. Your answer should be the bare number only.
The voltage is 40
